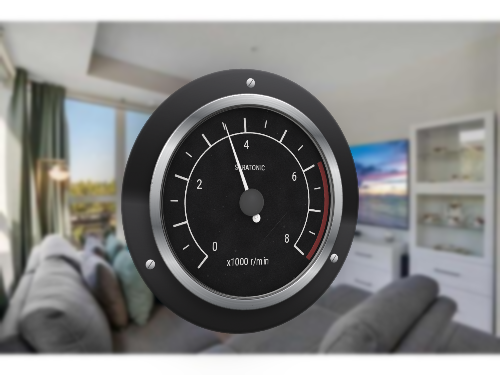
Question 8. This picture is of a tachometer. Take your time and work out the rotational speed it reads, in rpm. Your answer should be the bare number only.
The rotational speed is 3500
